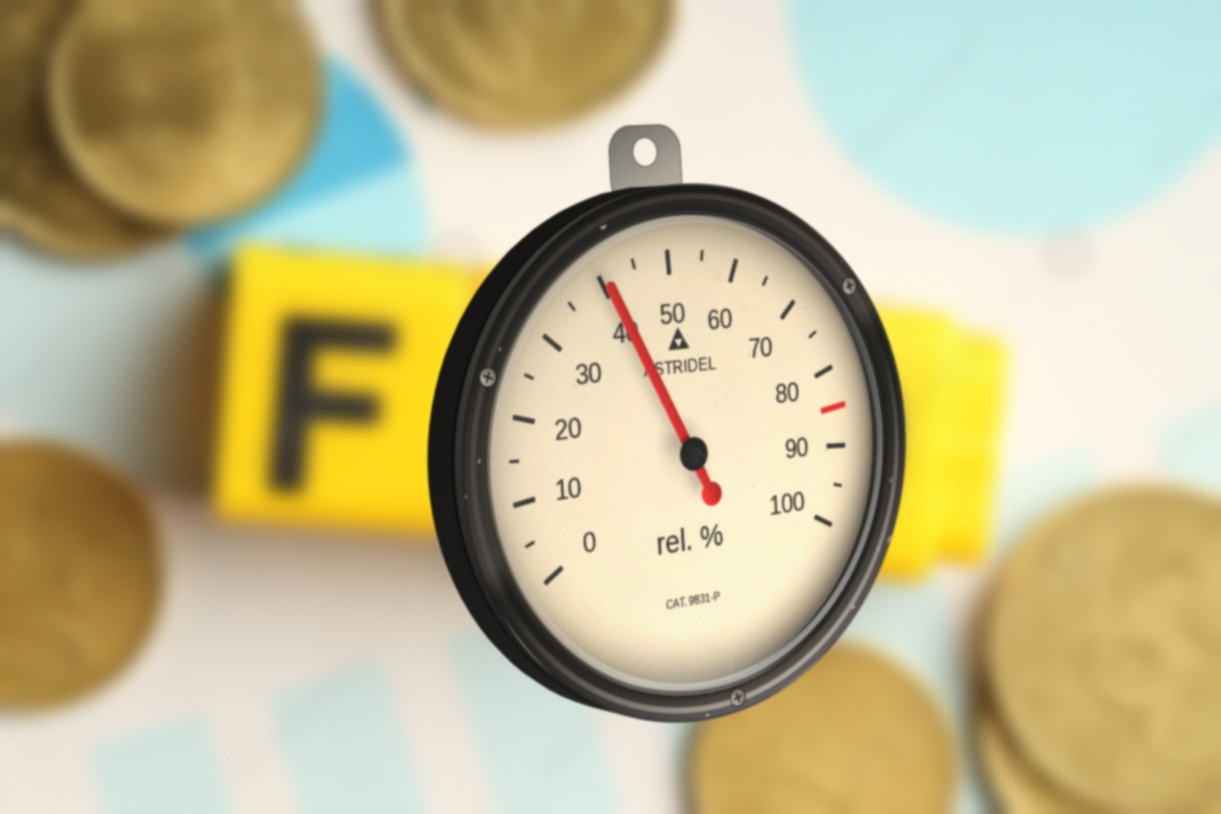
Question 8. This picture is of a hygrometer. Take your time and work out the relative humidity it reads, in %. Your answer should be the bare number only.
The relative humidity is 40
